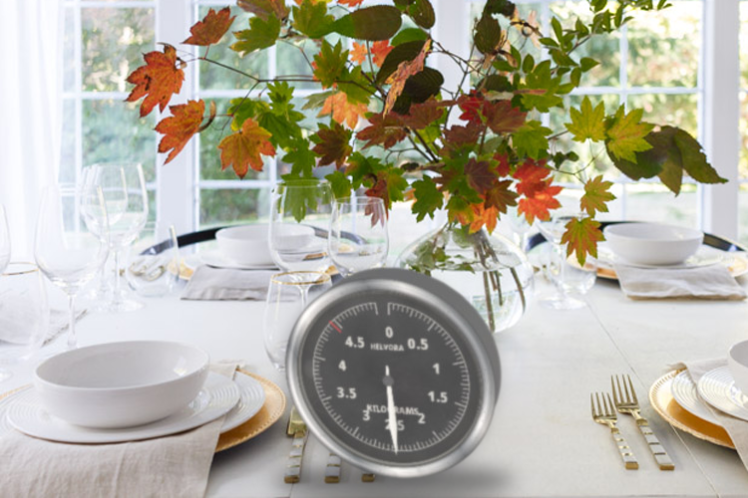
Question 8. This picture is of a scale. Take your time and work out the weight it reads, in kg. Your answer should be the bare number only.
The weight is 2.5
